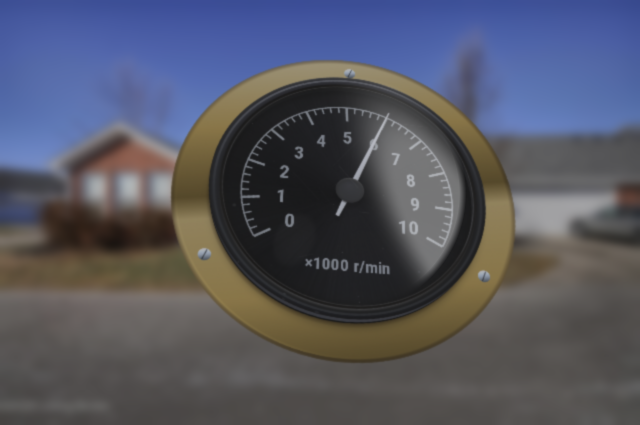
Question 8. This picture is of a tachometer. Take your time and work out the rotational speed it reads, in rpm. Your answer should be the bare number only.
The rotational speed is 6000
